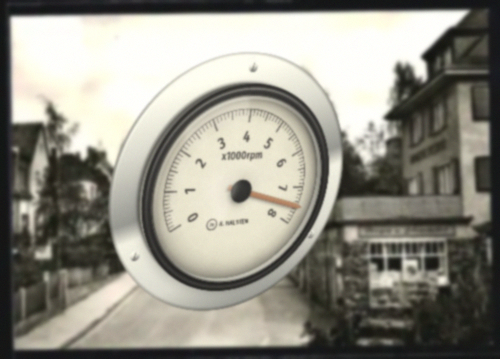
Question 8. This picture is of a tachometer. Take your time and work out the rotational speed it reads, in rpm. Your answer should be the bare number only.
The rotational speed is 7500
